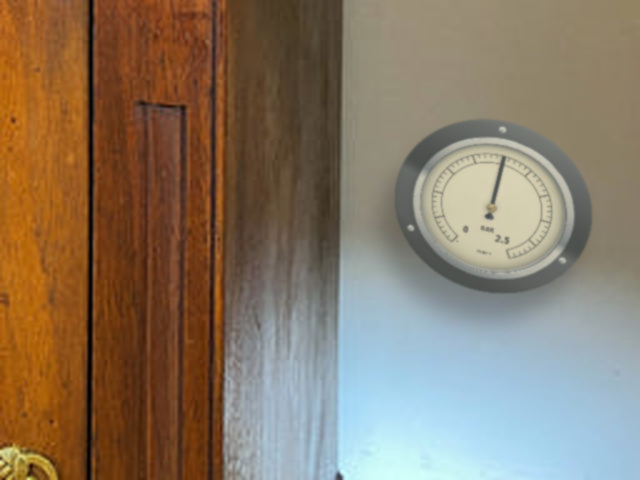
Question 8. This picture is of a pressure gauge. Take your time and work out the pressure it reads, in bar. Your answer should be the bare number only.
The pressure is 1.25
